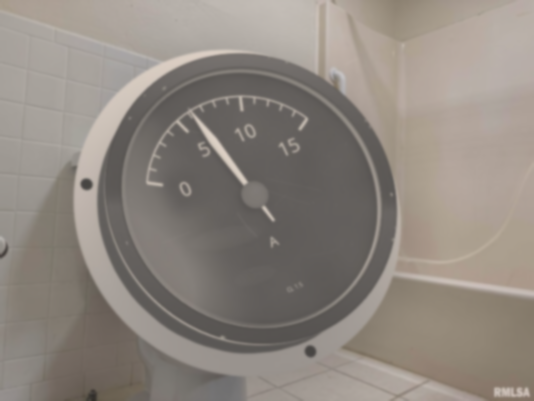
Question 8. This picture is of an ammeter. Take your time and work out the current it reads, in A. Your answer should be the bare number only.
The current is 6
